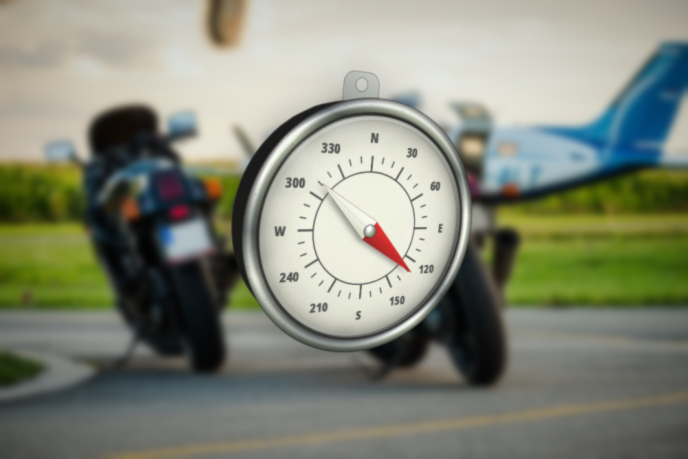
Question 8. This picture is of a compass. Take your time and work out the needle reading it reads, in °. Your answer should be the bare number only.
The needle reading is 130
